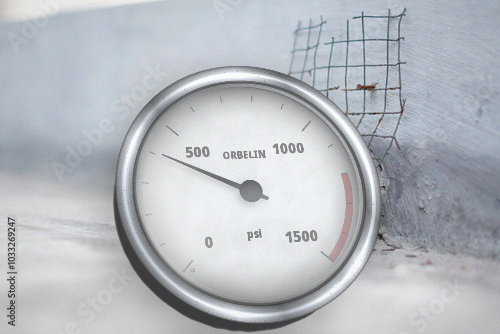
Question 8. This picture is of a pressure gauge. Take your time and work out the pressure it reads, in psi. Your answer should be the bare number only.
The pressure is 400
